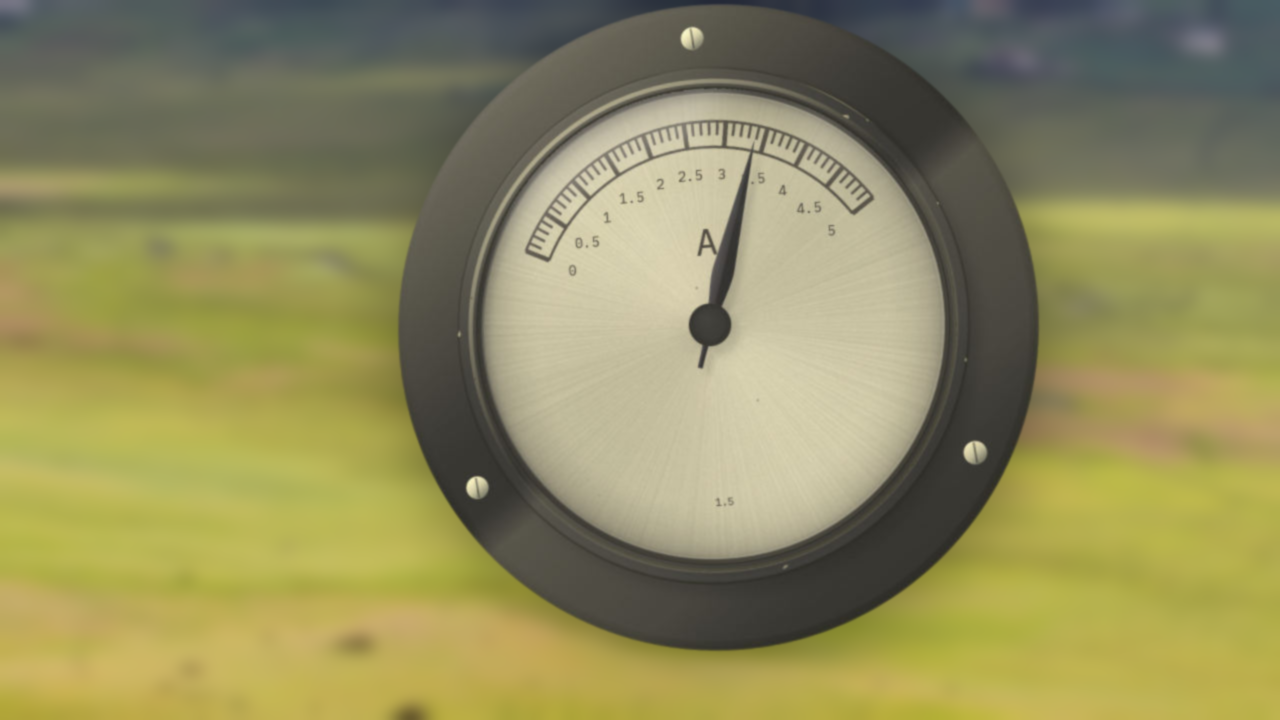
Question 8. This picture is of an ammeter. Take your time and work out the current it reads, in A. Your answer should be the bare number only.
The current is 3.4
